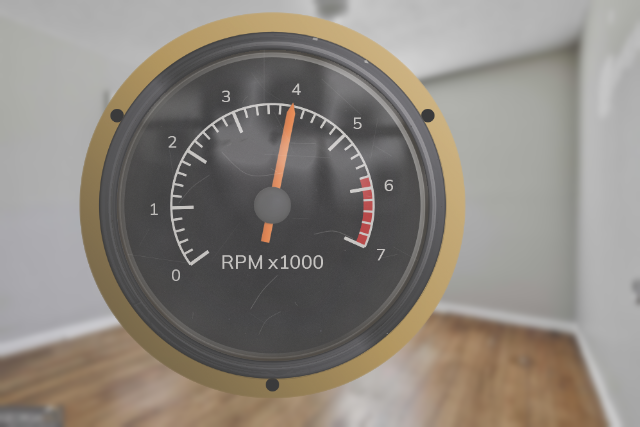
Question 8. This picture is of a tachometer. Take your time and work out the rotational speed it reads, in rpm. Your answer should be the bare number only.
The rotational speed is 4000
